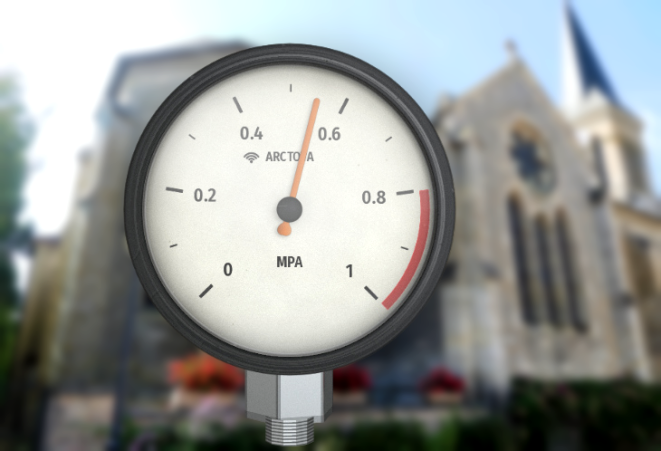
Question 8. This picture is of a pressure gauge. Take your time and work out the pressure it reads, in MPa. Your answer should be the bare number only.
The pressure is 0.55
